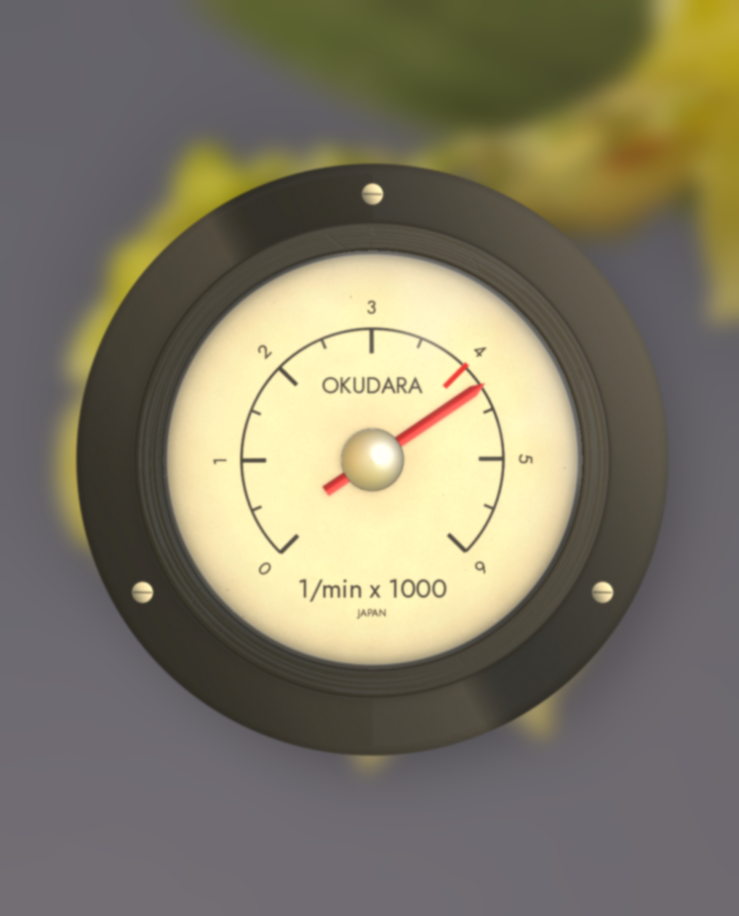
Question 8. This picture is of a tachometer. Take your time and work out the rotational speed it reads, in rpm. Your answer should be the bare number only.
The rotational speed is 4250
